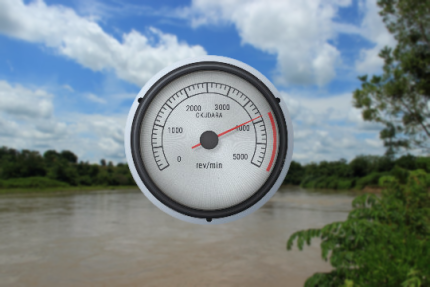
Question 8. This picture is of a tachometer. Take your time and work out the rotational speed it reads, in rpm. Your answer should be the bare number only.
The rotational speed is 3900
